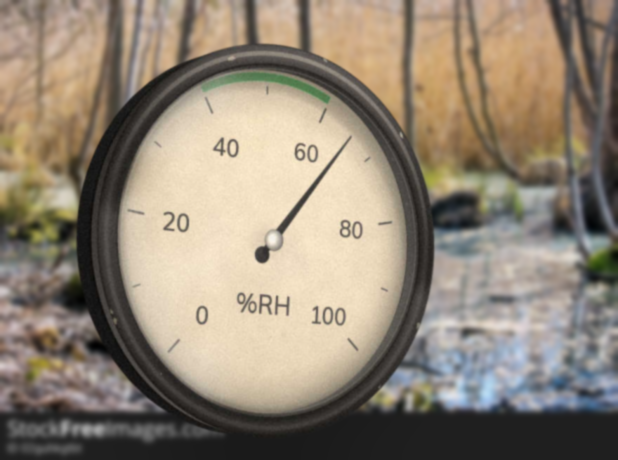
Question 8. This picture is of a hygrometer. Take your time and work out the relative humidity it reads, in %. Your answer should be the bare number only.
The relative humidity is 65
